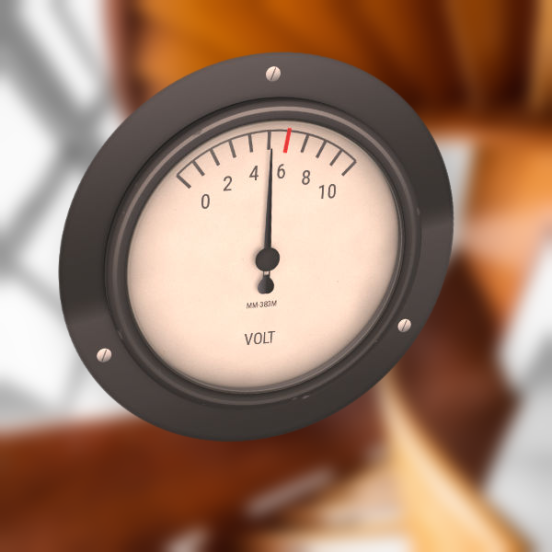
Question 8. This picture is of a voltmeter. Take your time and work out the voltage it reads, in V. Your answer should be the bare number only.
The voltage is 5
